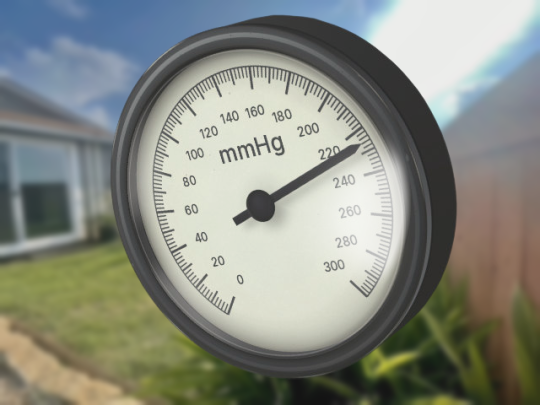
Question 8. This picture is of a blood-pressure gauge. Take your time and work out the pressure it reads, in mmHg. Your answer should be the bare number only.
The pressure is 226
